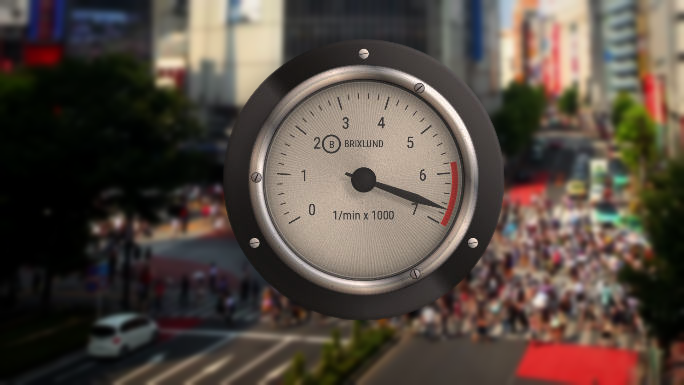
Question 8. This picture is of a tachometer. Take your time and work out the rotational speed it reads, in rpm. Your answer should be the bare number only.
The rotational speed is 6700
